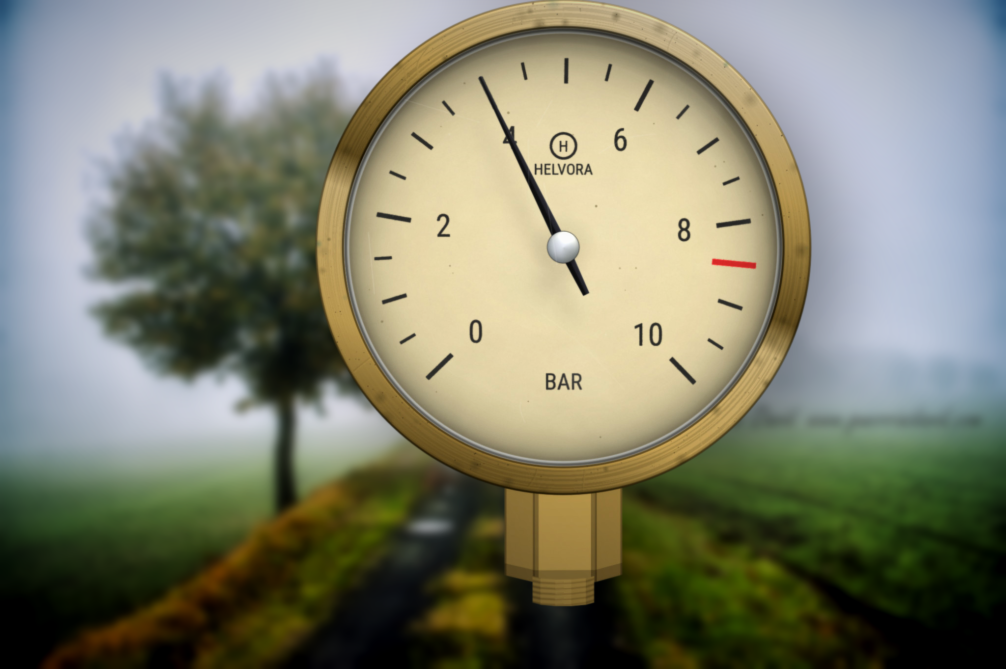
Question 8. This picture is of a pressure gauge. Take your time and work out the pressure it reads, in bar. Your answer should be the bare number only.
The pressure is 4
